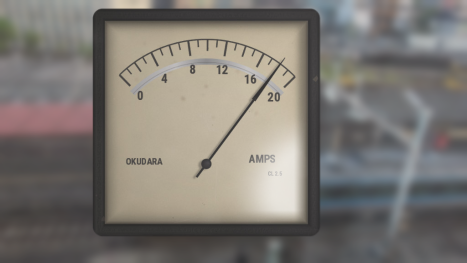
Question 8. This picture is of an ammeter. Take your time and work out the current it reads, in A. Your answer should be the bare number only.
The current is 18
